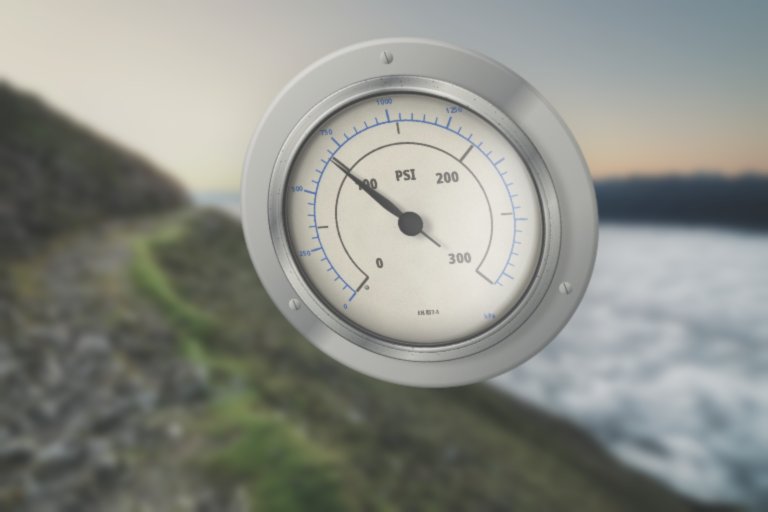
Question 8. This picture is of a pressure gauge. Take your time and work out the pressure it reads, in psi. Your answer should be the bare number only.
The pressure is 100
